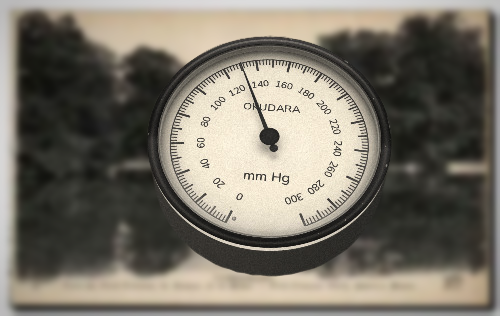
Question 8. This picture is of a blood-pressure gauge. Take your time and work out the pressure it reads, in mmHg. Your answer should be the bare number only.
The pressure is 130
